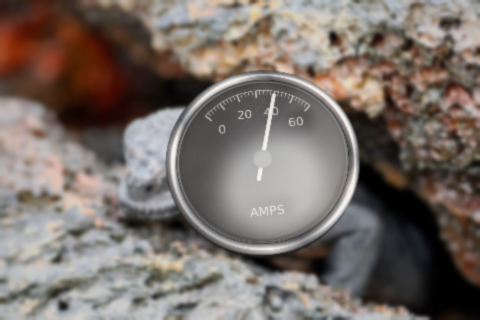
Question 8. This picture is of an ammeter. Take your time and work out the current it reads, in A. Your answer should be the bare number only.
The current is 40
